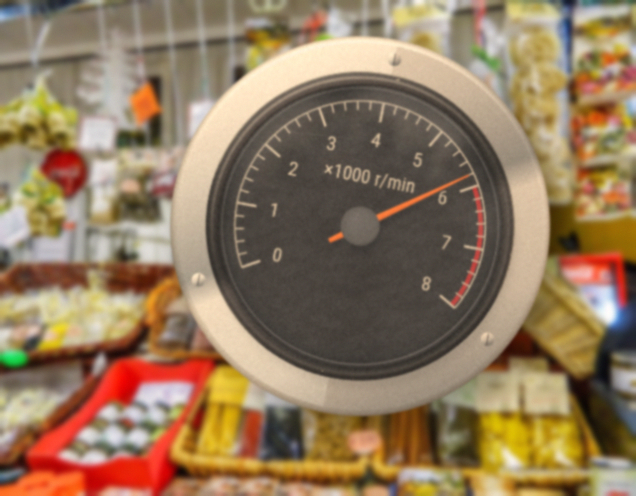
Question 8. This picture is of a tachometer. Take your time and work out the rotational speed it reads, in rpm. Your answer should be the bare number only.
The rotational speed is 5800
